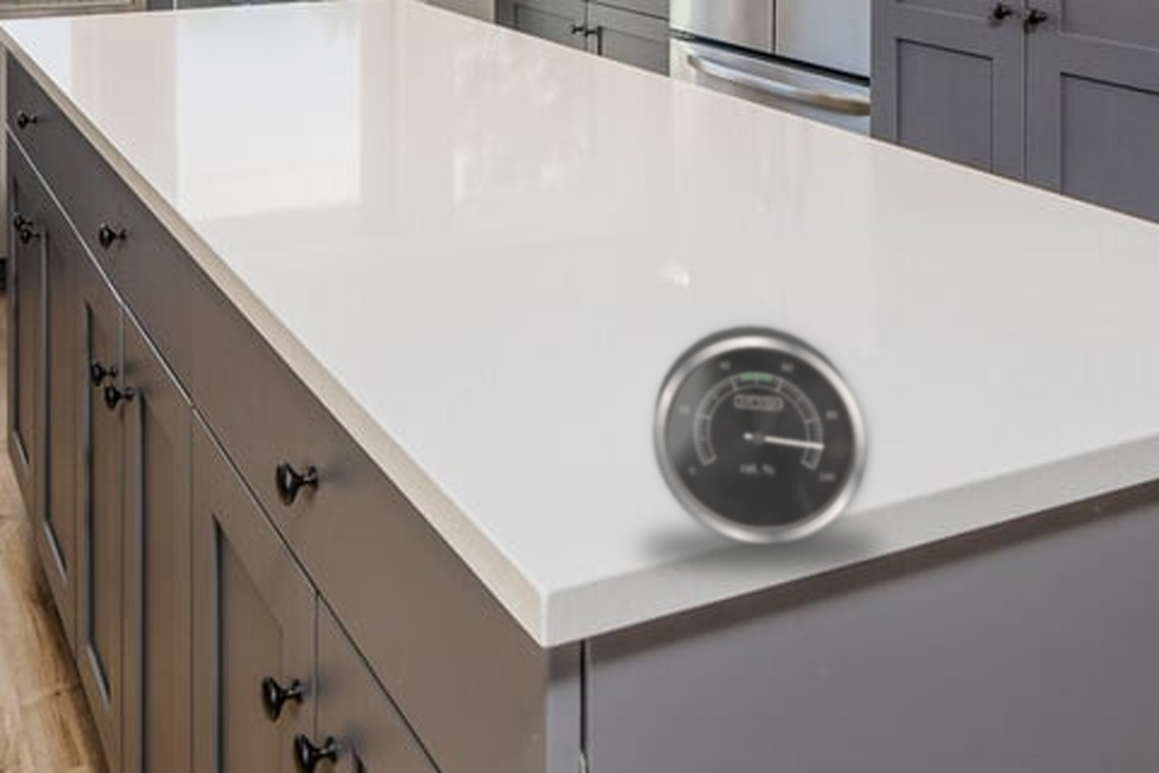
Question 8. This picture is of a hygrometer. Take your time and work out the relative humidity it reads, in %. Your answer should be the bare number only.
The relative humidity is 90
